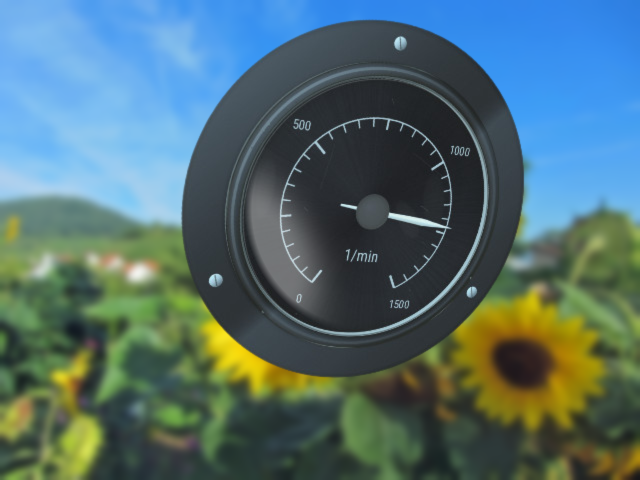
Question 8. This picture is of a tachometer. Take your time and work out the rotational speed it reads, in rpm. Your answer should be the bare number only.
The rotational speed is 1225
